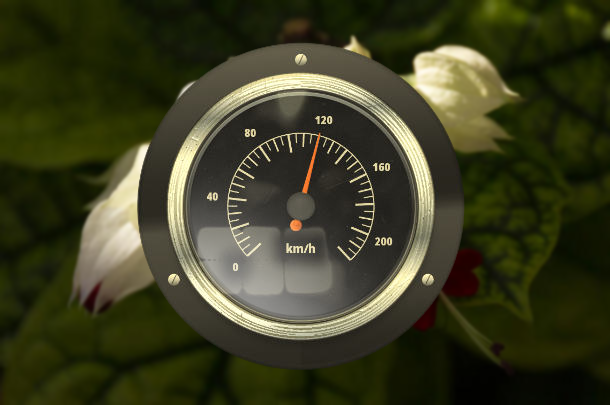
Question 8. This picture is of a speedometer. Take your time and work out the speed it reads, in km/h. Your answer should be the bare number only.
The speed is 120
